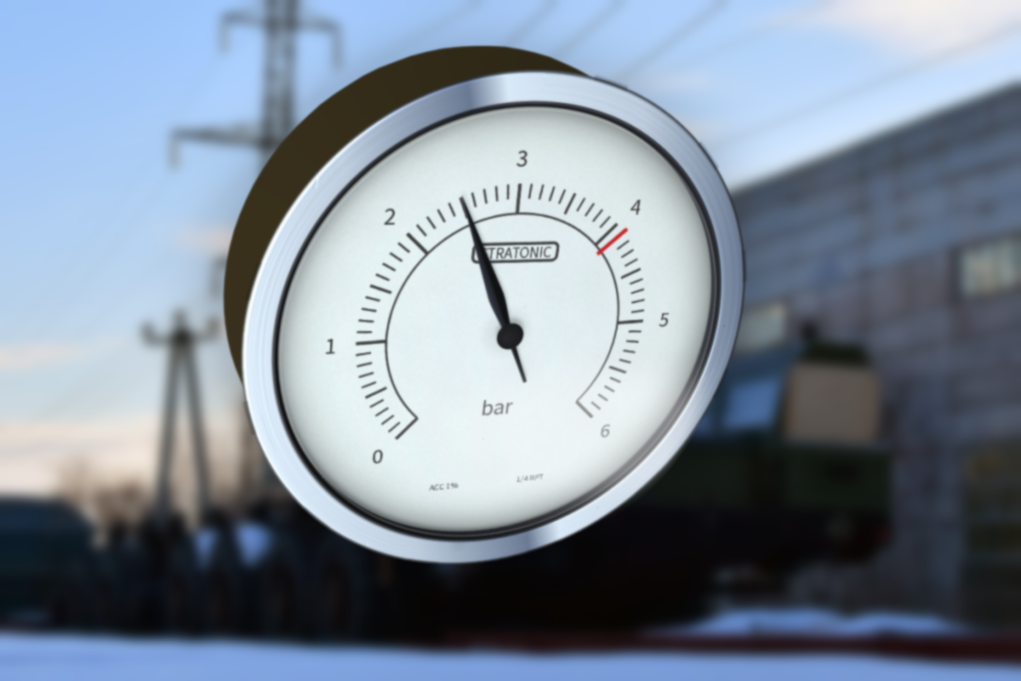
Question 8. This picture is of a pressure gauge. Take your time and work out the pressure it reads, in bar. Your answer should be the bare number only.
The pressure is 2.5
